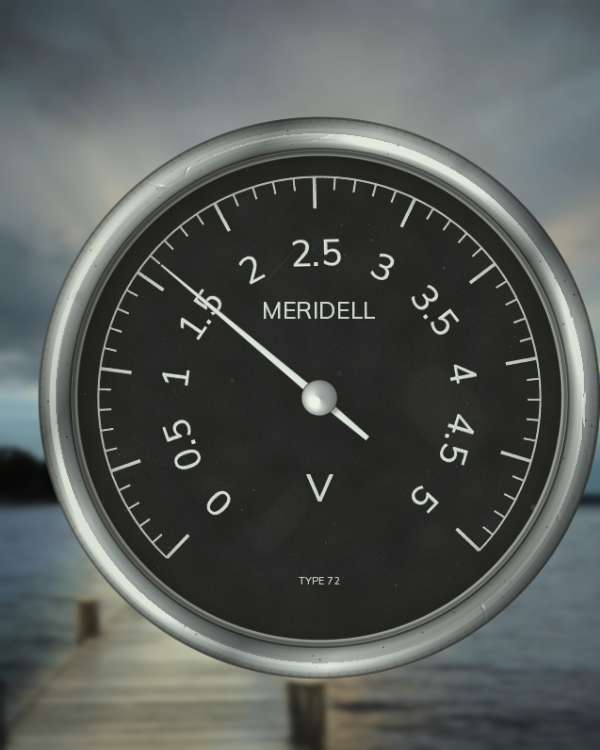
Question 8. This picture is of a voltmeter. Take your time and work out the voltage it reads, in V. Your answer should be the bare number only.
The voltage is 1.6
